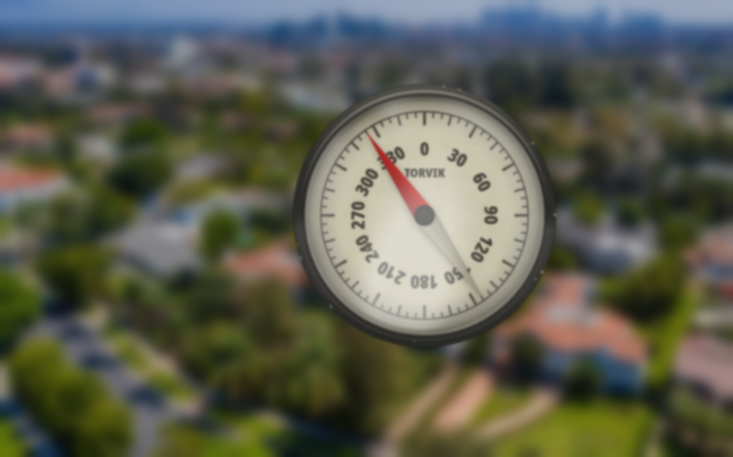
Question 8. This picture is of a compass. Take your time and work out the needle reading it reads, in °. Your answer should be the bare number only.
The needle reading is 325
